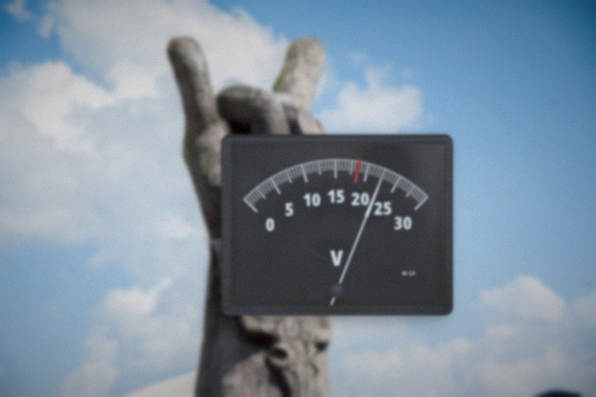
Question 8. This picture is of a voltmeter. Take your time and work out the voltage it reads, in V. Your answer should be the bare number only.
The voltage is 22.5
